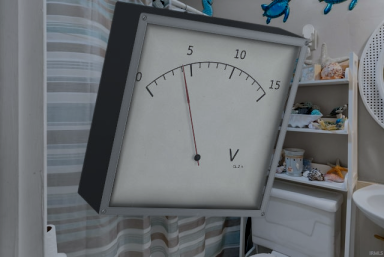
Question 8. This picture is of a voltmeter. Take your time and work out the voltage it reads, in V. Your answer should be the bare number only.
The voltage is 4
